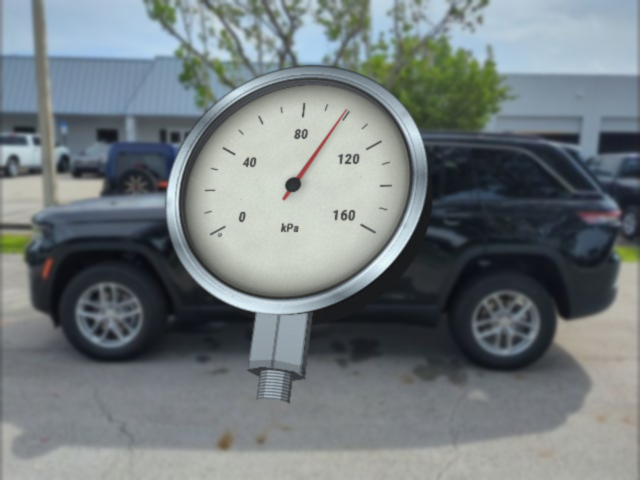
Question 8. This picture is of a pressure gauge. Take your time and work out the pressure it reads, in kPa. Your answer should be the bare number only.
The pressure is 100
